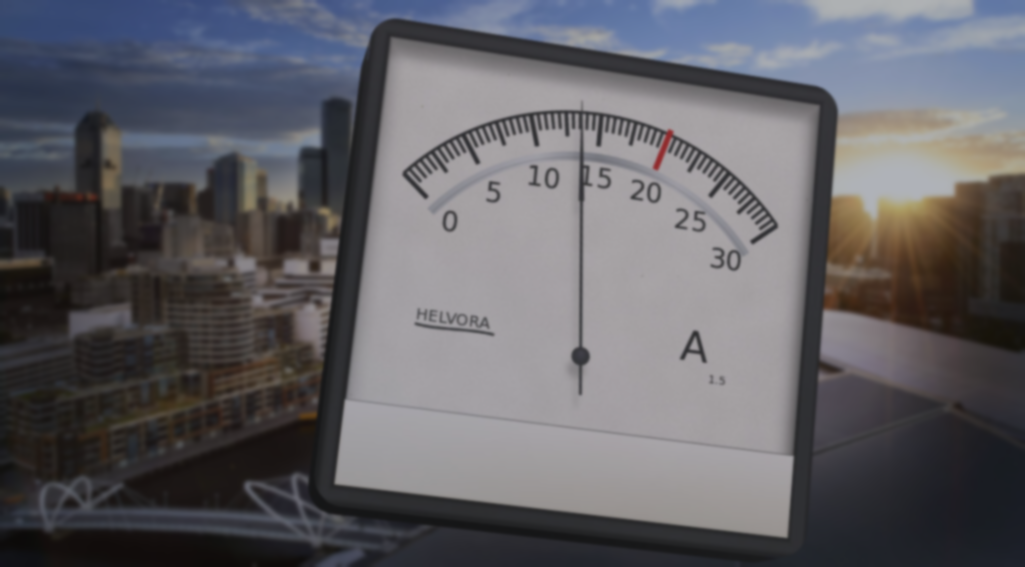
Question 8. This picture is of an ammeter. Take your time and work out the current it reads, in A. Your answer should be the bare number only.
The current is 13.5
